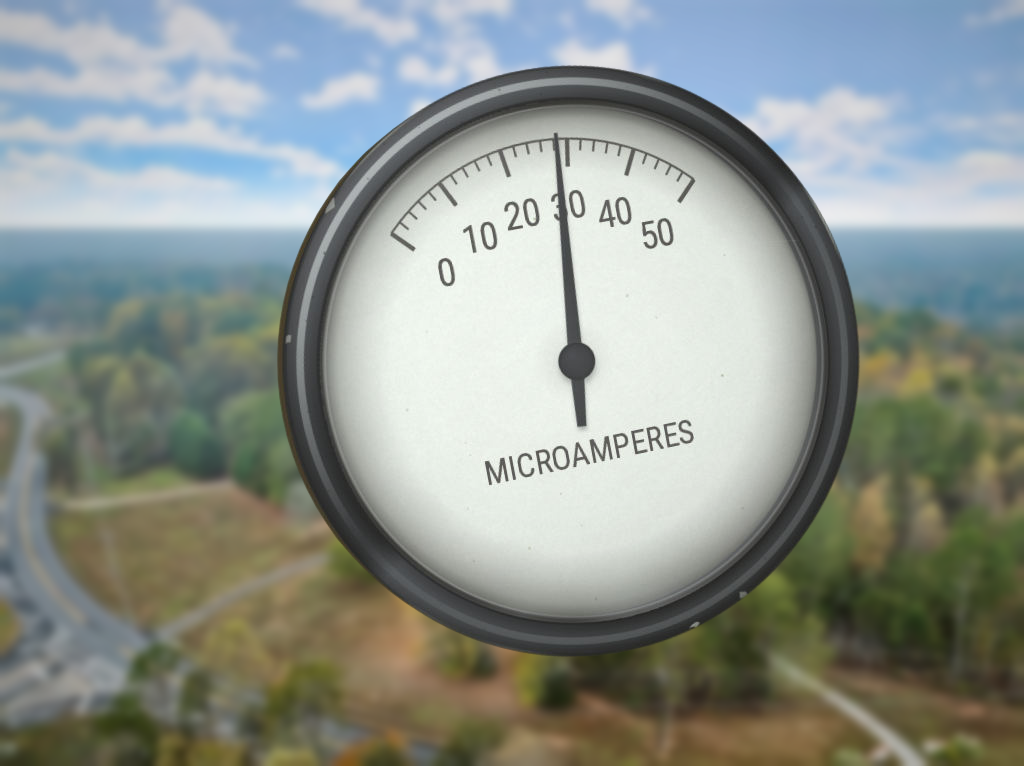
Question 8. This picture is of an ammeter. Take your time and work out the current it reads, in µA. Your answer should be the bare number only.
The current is 28
